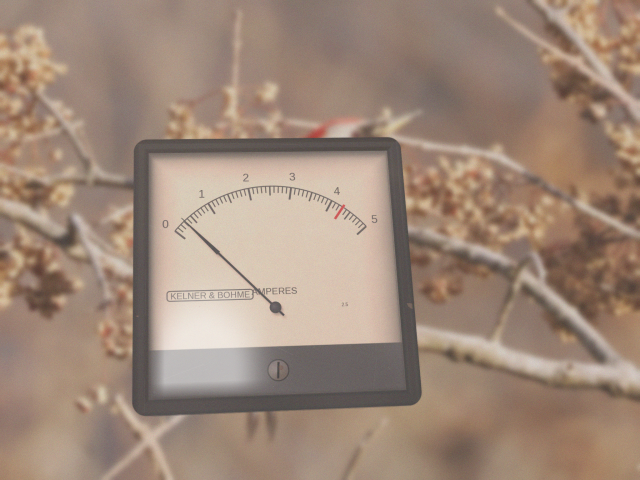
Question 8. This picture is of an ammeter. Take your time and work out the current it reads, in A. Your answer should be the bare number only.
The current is 0.3
